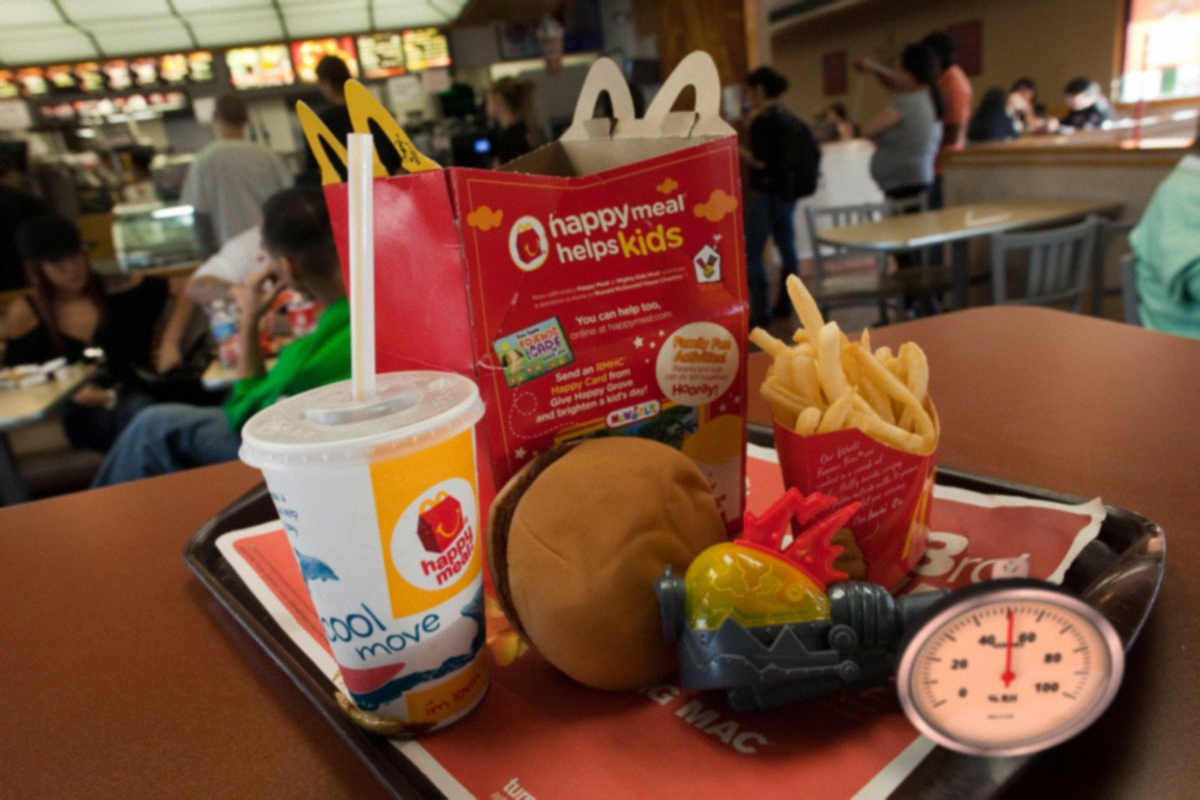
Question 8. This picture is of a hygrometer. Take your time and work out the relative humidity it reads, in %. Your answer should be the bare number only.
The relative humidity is 50
